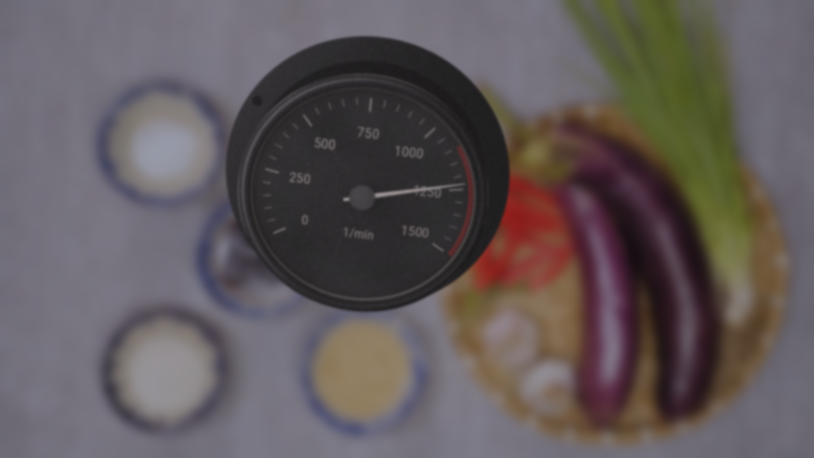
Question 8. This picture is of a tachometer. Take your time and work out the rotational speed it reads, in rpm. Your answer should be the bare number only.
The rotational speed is 1225
